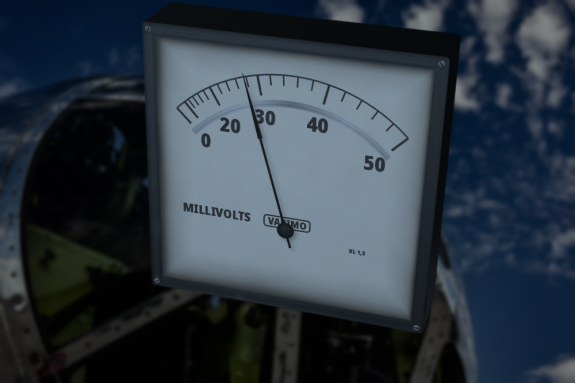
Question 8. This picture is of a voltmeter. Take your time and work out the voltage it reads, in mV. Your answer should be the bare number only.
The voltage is 28
